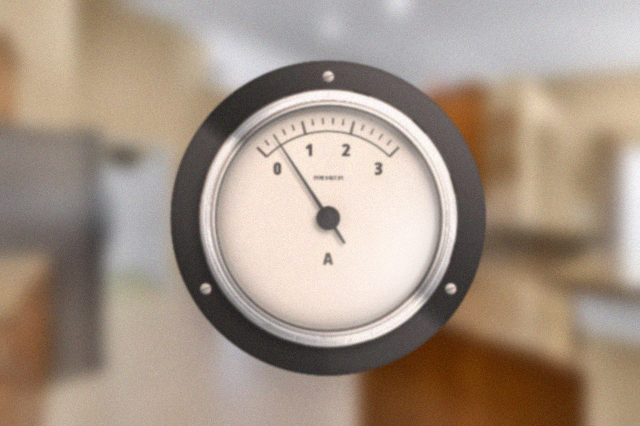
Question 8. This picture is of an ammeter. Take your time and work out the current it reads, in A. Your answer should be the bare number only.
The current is 0.4
